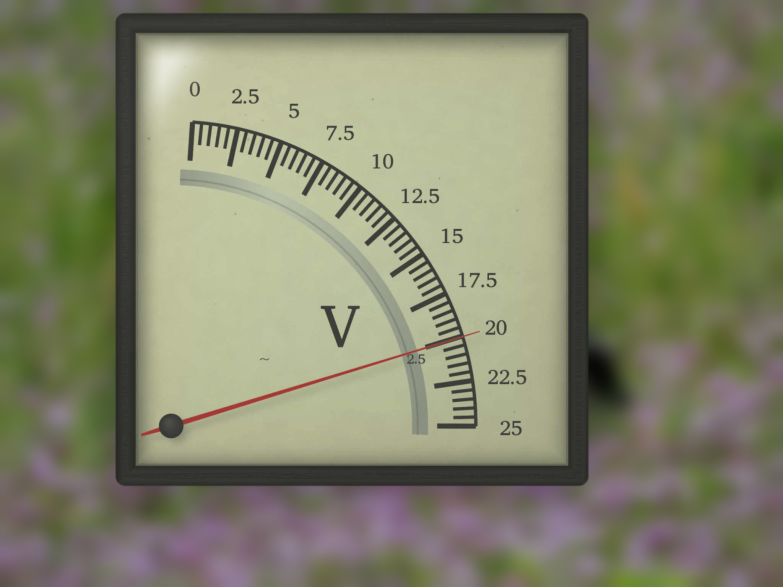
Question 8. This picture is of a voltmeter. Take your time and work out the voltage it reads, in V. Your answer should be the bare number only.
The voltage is 20
